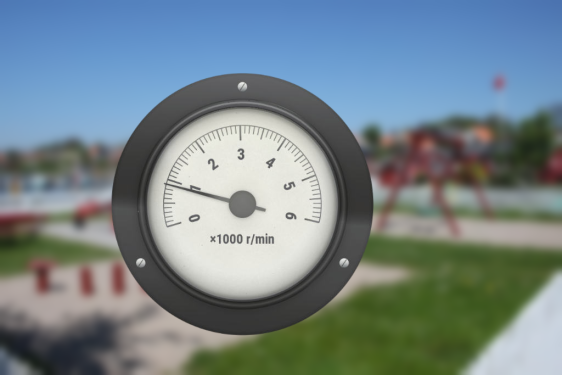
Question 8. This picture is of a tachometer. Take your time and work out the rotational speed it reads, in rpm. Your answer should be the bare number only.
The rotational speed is 900
